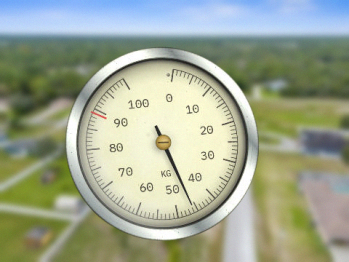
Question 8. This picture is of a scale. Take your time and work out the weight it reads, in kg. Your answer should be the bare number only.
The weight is 46
